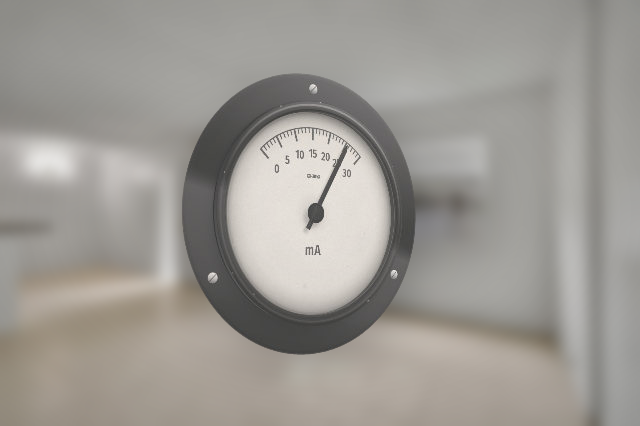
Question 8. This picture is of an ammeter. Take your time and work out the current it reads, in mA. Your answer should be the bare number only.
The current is 25
